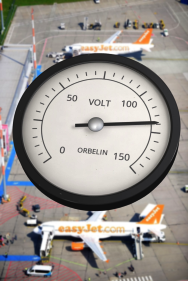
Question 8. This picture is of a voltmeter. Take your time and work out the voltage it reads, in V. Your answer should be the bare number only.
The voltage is 120
